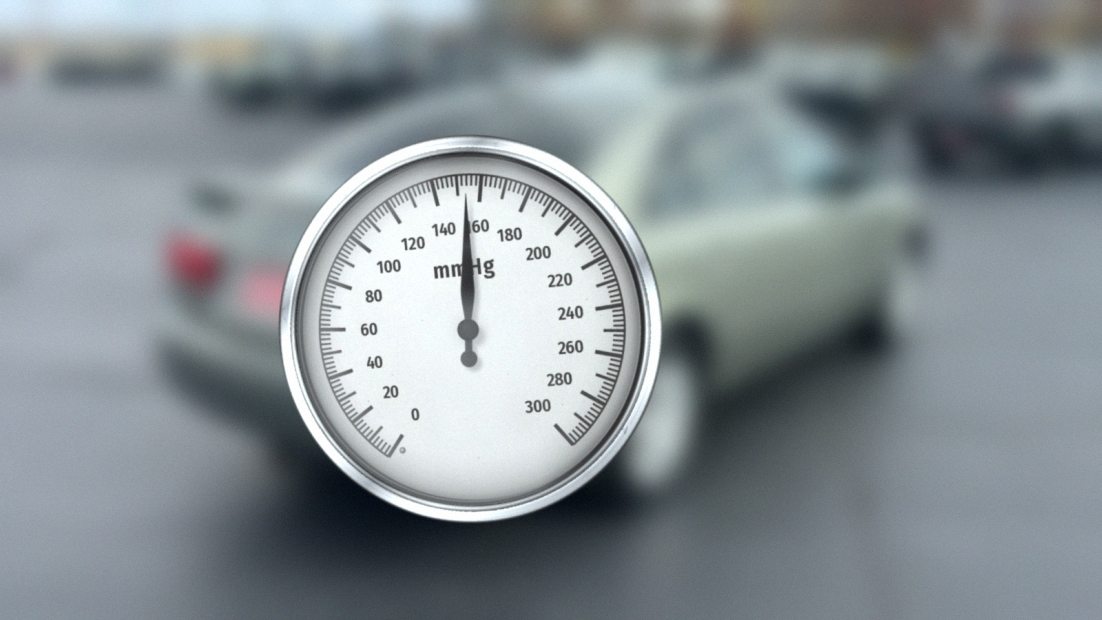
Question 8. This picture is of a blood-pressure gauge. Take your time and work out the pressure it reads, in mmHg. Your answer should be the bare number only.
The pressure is 154
